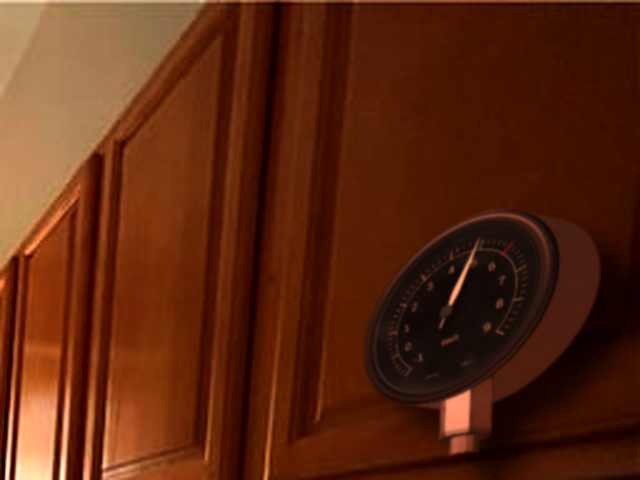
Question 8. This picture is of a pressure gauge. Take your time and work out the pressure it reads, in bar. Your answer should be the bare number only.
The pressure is 5
